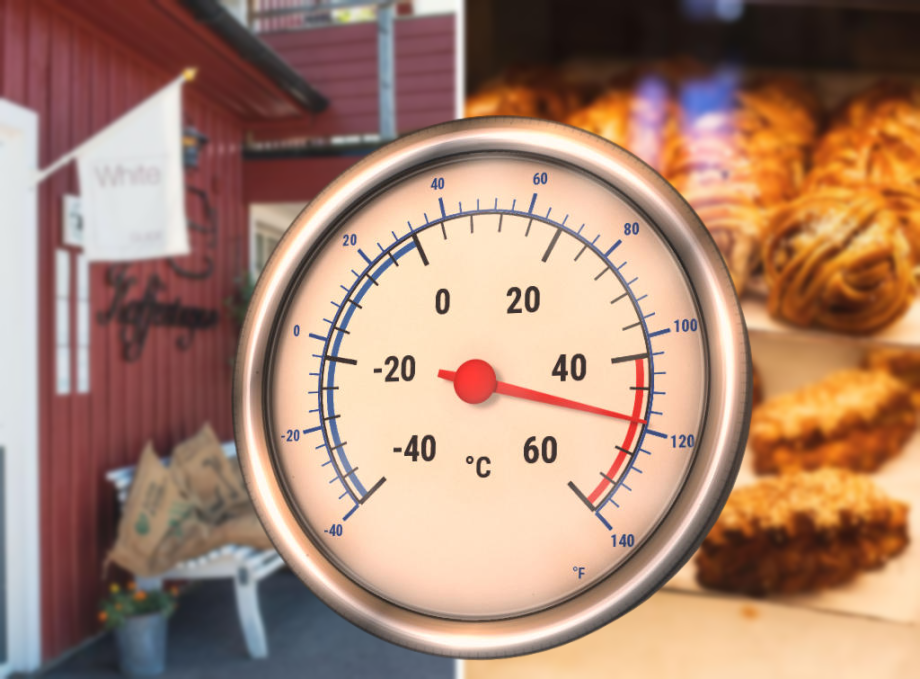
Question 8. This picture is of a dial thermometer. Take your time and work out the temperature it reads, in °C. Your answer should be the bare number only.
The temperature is 48
